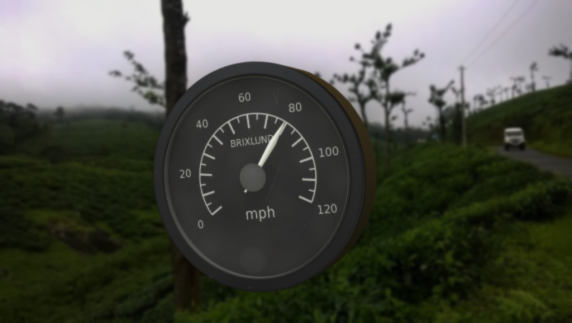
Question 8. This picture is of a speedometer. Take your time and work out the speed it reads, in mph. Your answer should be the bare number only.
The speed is 80
